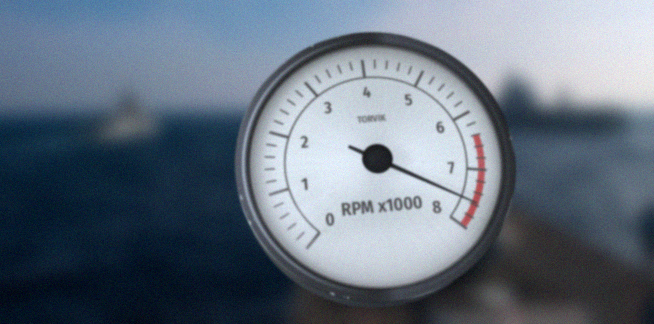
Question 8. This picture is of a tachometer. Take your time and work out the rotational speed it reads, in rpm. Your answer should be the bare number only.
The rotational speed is 7600
